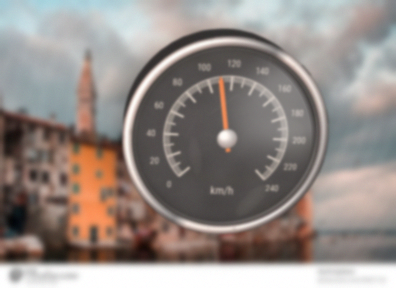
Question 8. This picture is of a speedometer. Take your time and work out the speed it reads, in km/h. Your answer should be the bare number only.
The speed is 110
